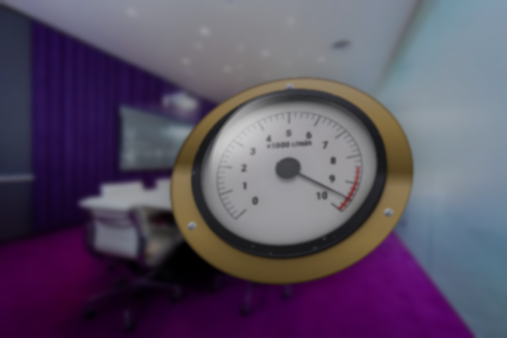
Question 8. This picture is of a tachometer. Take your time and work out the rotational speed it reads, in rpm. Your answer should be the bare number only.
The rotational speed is 9600
